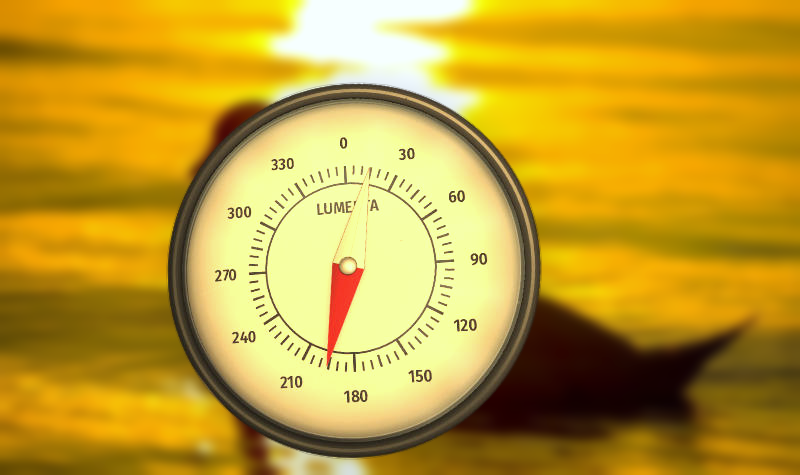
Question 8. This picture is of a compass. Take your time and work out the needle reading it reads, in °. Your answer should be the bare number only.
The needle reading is 195
